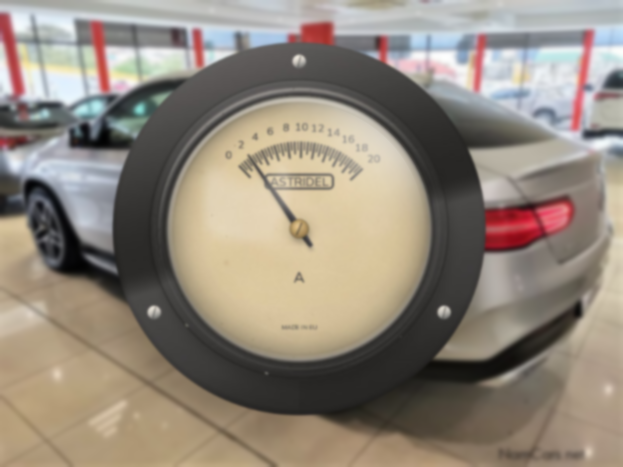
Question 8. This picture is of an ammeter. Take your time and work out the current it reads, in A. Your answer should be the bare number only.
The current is 2
